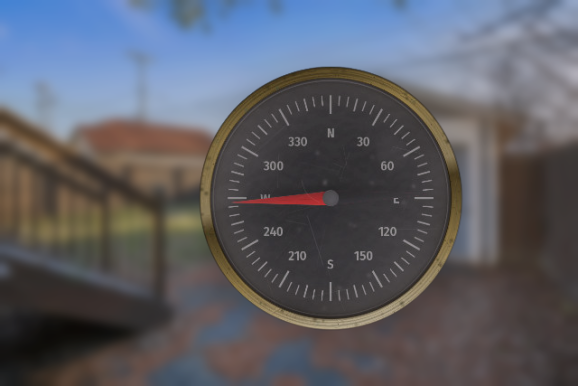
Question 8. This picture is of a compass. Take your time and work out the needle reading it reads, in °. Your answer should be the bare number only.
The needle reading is 267.5
